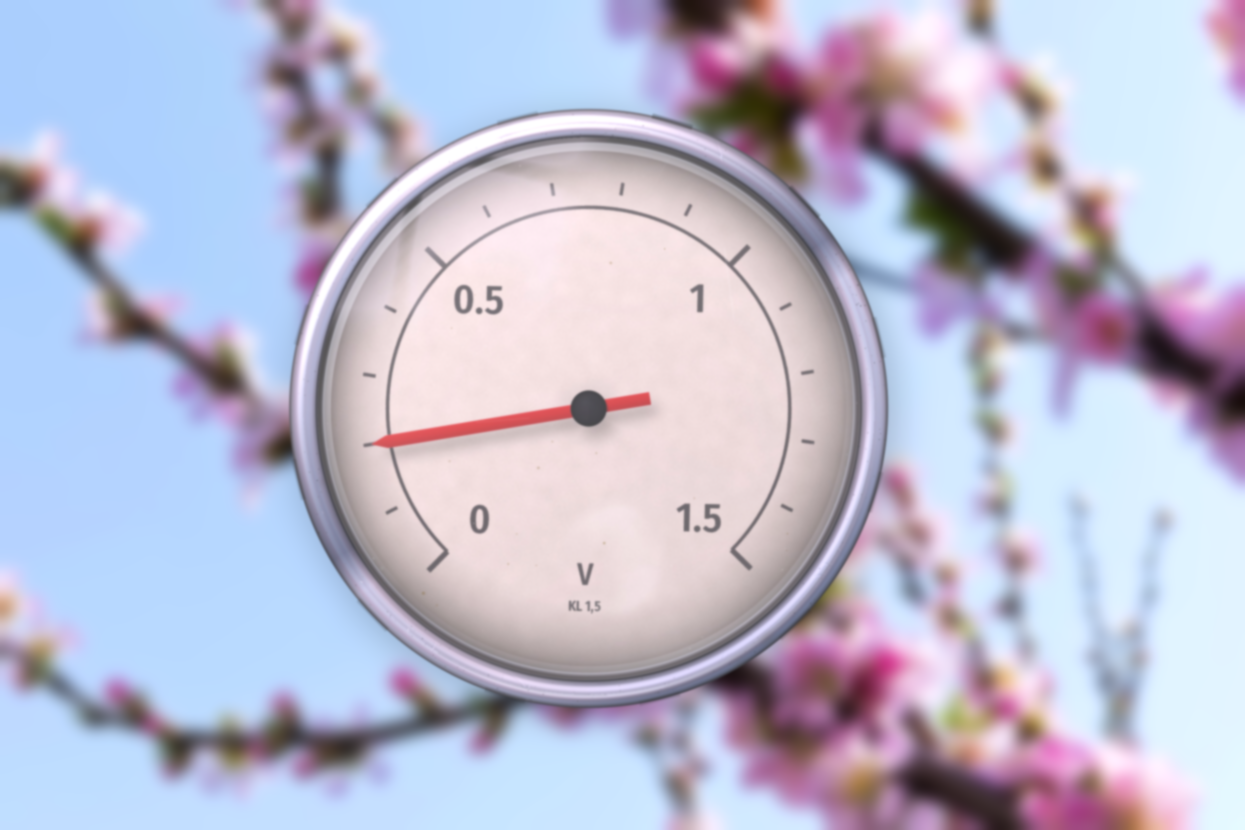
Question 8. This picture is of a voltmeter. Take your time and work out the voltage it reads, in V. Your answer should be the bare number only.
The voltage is 0.2
